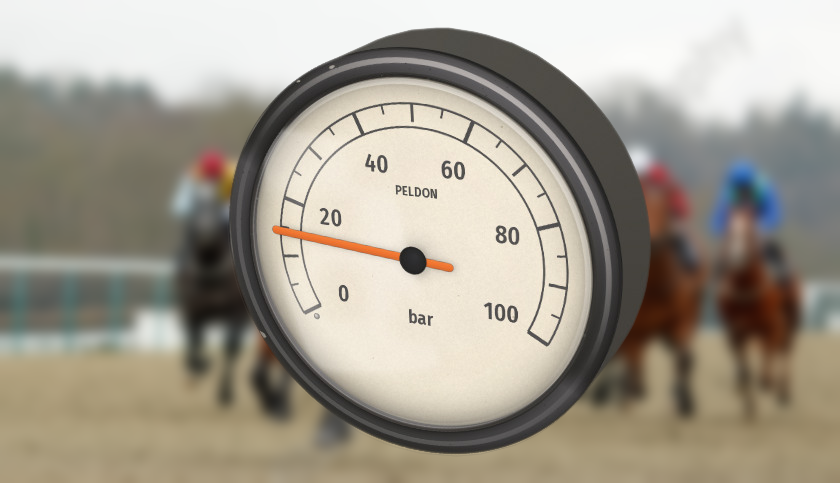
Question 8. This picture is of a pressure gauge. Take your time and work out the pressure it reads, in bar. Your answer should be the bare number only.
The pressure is 15
